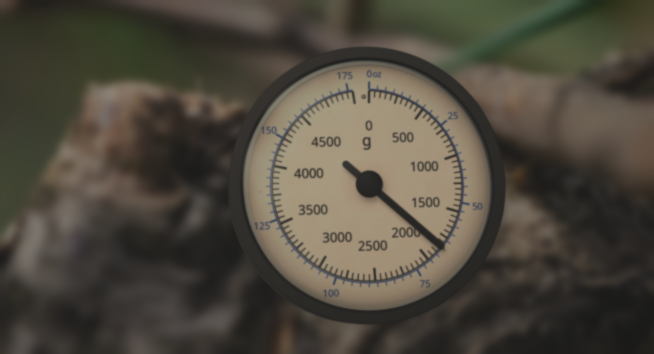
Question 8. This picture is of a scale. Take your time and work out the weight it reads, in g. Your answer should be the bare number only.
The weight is 1850
